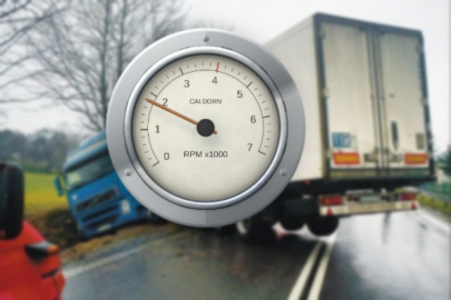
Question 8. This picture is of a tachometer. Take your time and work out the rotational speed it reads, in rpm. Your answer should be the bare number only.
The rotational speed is 1800
